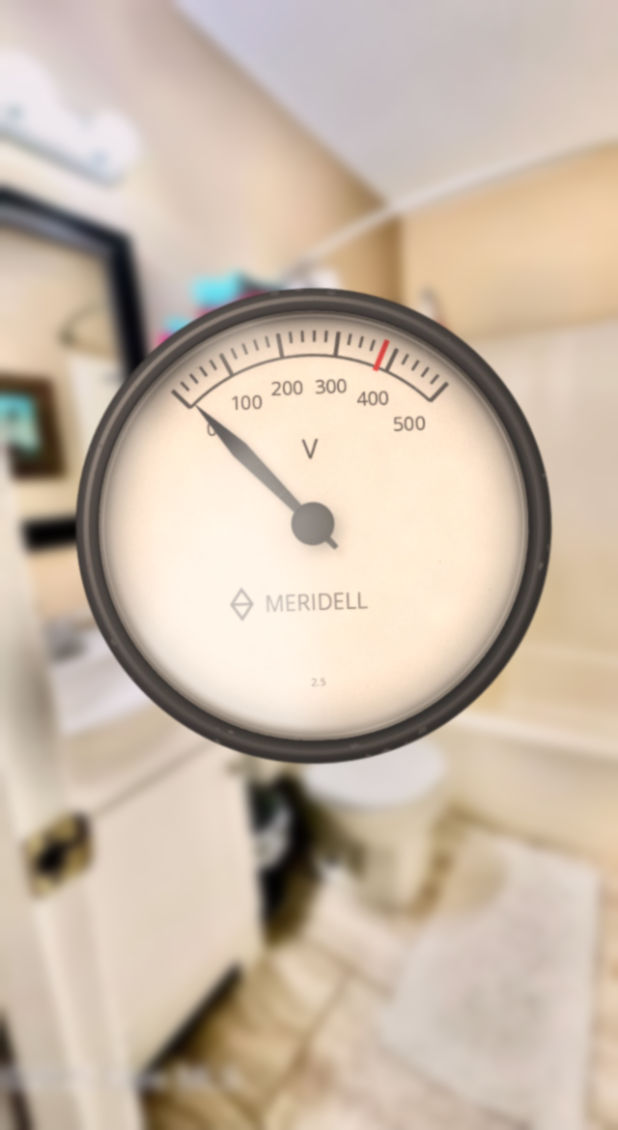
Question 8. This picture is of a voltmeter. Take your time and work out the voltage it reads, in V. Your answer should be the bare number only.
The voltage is 10
